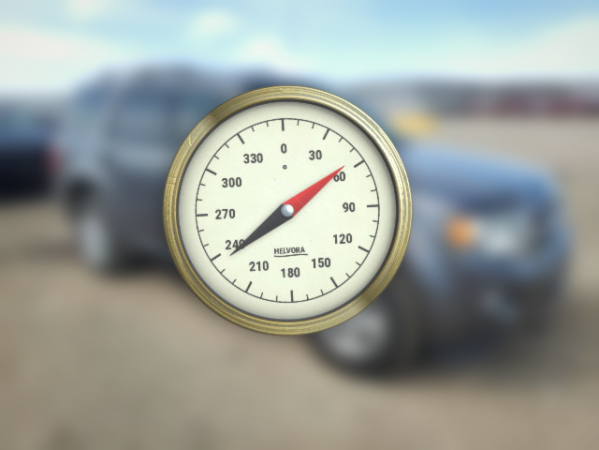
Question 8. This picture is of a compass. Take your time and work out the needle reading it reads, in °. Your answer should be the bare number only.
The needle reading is 55
